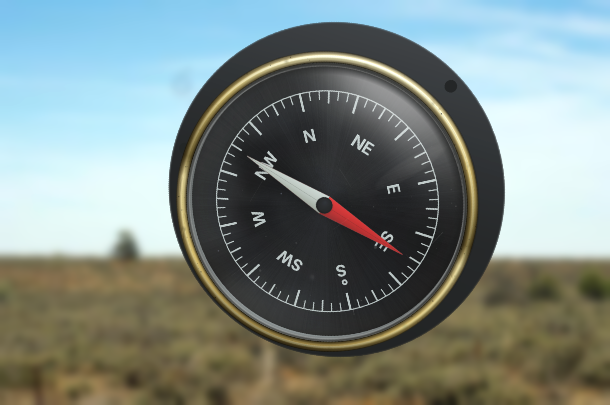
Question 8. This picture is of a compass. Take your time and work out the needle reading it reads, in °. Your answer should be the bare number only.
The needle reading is 135
